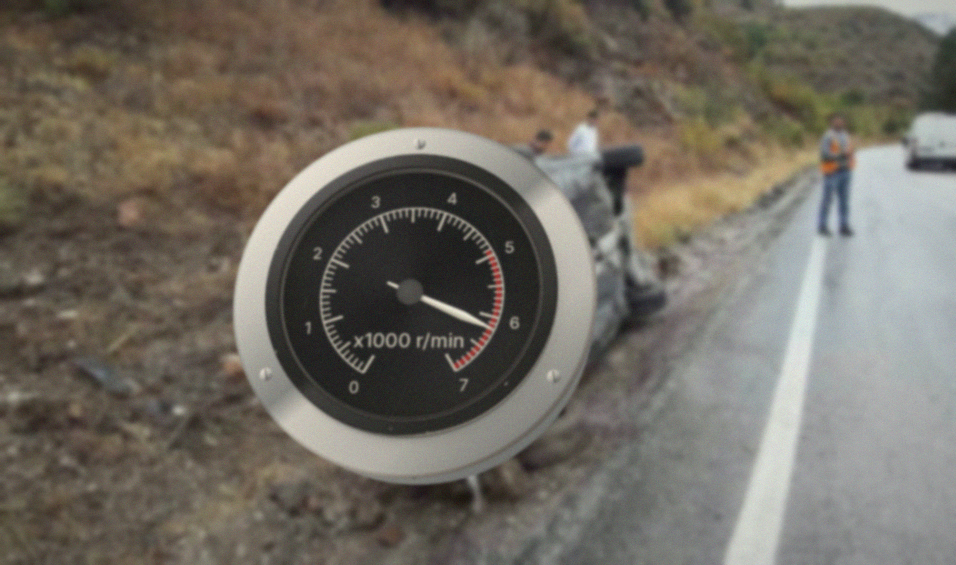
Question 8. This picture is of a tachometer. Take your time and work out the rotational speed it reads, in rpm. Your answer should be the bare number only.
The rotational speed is 6200
